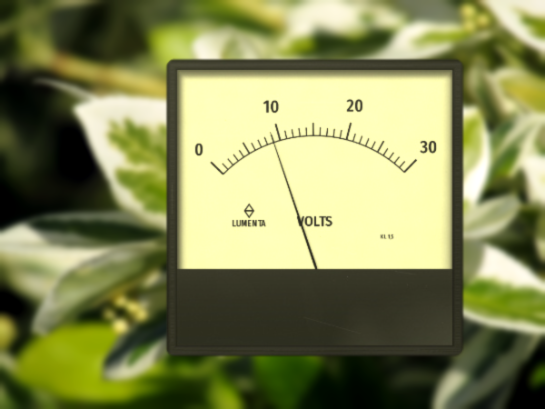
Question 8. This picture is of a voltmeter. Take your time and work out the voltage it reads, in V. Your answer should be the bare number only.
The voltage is 9
